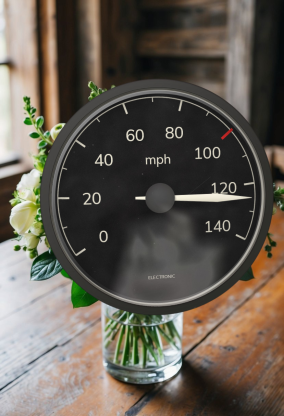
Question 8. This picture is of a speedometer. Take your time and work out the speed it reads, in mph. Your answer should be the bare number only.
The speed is 125
